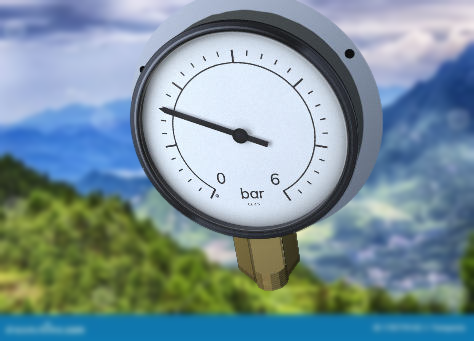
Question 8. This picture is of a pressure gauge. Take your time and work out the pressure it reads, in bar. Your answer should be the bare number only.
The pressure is 1.6
